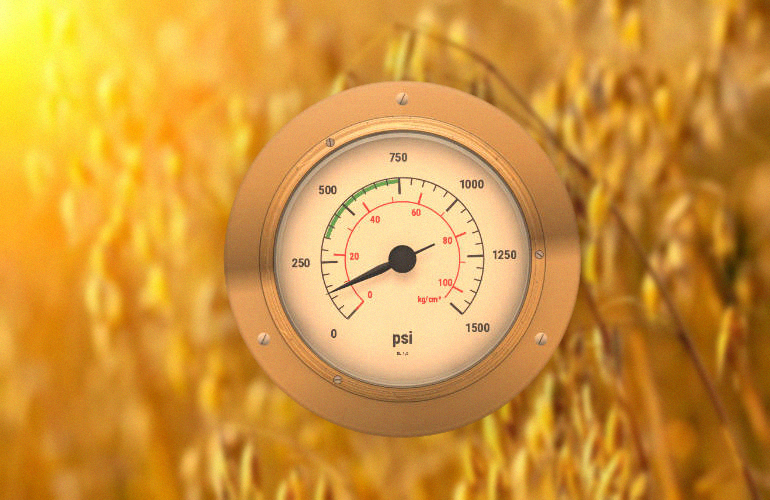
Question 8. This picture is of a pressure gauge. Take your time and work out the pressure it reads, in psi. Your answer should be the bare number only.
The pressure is 125
